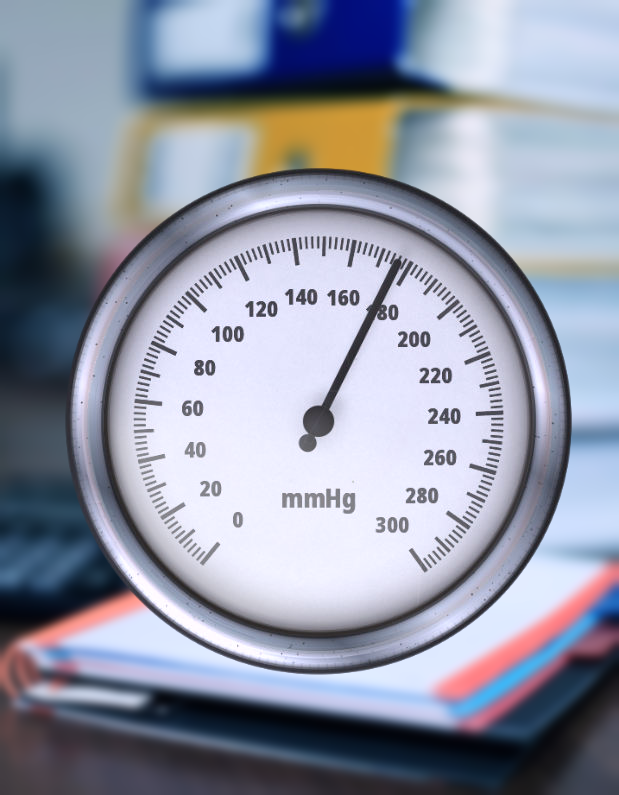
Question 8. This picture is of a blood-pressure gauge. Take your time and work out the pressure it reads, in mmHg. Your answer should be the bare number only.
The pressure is 176
